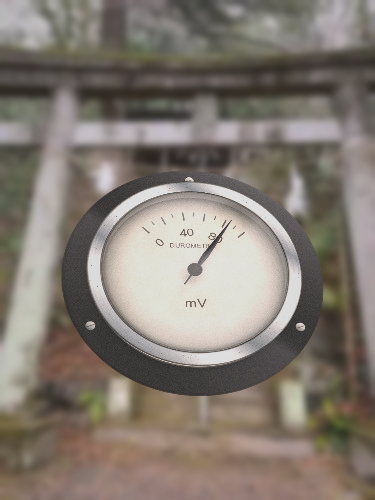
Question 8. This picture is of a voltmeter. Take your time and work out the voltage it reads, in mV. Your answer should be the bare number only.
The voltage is 85
